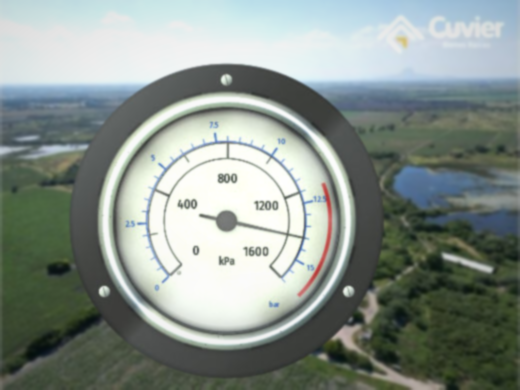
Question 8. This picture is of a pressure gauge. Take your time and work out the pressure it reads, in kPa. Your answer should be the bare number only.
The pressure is 1400
